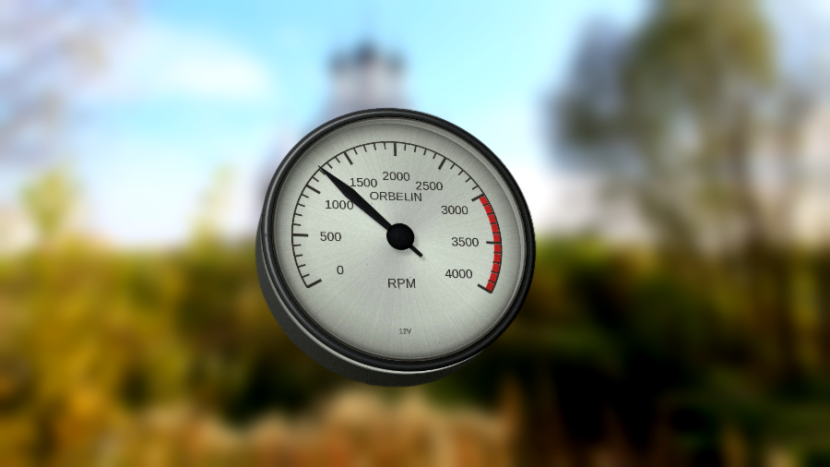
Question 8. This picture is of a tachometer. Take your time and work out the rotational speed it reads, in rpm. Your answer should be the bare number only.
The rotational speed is 1200
